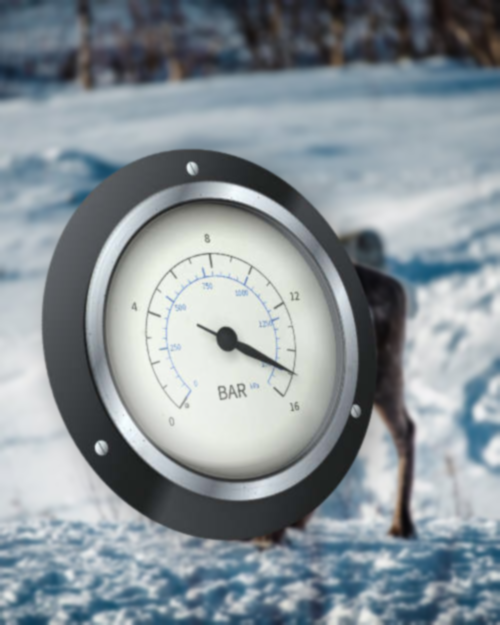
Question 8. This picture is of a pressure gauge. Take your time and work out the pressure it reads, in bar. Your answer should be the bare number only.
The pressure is 15
